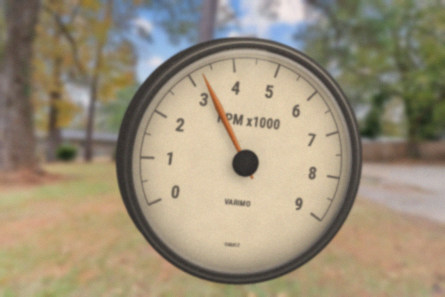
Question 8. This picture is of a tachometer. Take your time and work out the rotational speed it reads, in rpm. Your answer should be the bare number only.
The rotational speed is 3250
